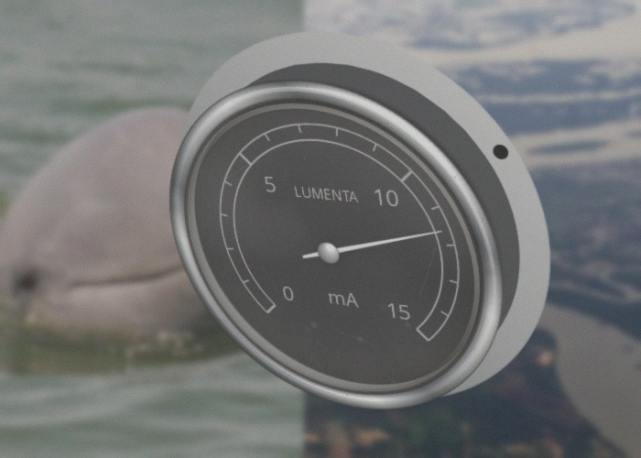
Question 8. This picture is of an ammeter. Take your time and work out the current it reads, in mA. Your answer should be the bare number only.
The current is 11.5
